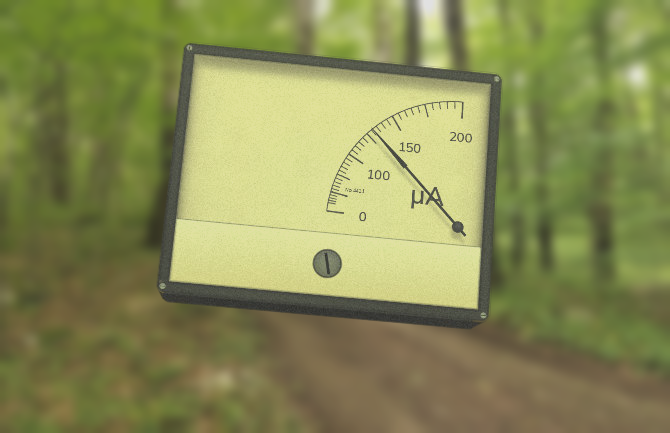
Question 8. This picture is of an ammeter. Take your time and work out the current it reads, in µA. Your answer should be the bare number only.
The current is 130
